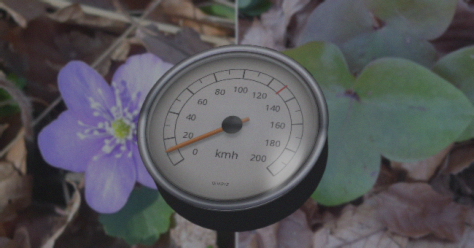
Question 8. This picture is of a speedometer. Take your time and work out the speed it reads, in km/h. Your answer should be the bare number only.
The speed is 10
